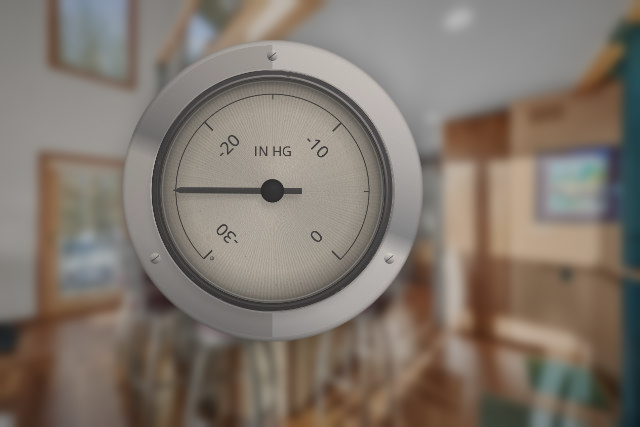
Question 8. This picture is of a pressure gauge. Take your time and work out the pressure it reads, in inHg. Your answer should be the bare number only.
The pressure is -25
